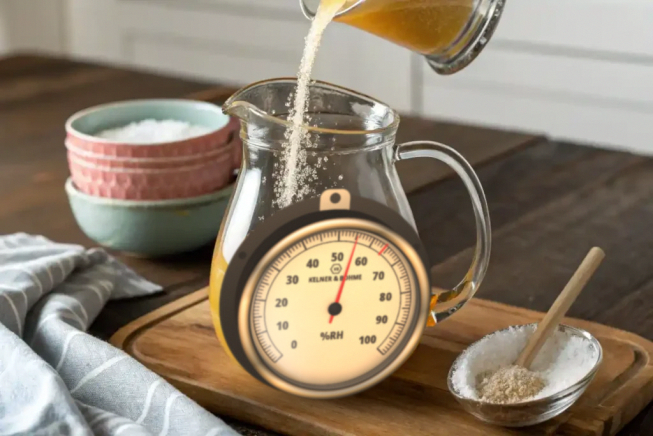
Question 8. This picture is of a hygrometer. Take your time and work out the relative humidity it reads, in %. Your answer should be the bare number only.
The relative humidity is 55
